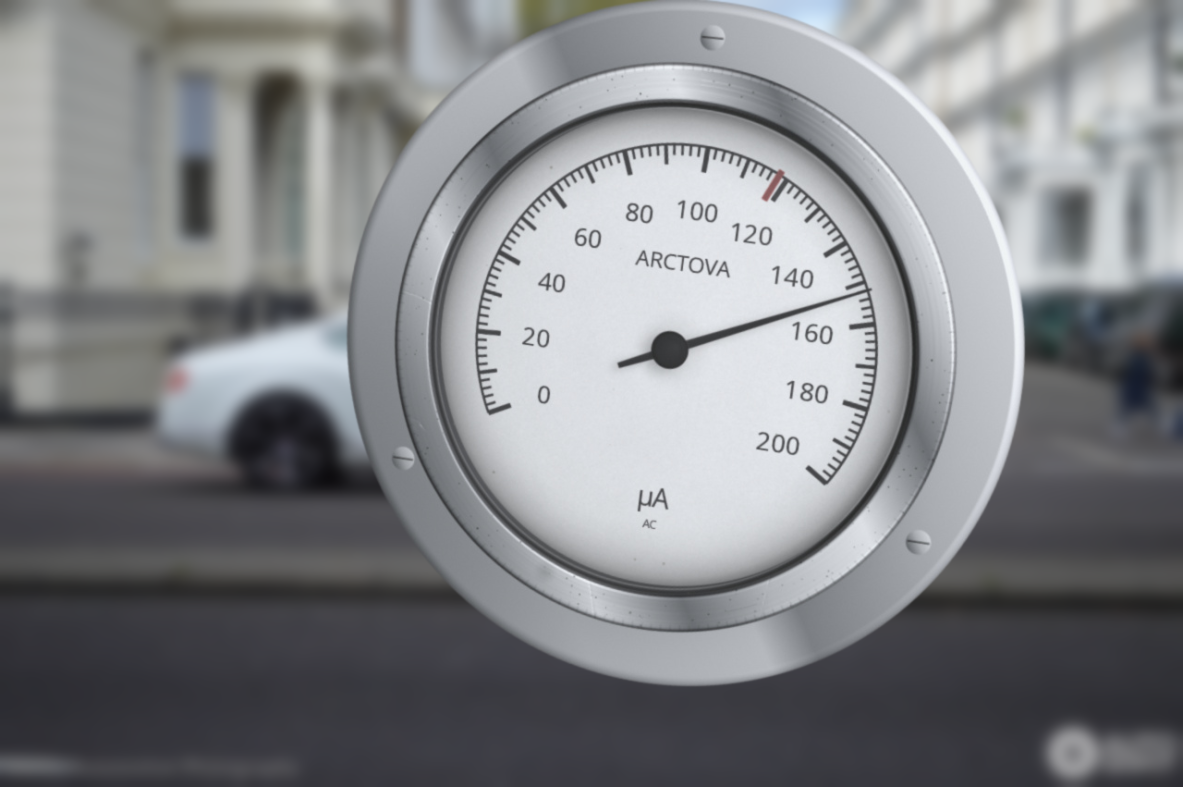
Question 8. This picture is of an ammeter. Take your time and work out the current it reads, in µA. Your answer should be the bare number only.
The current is 152
